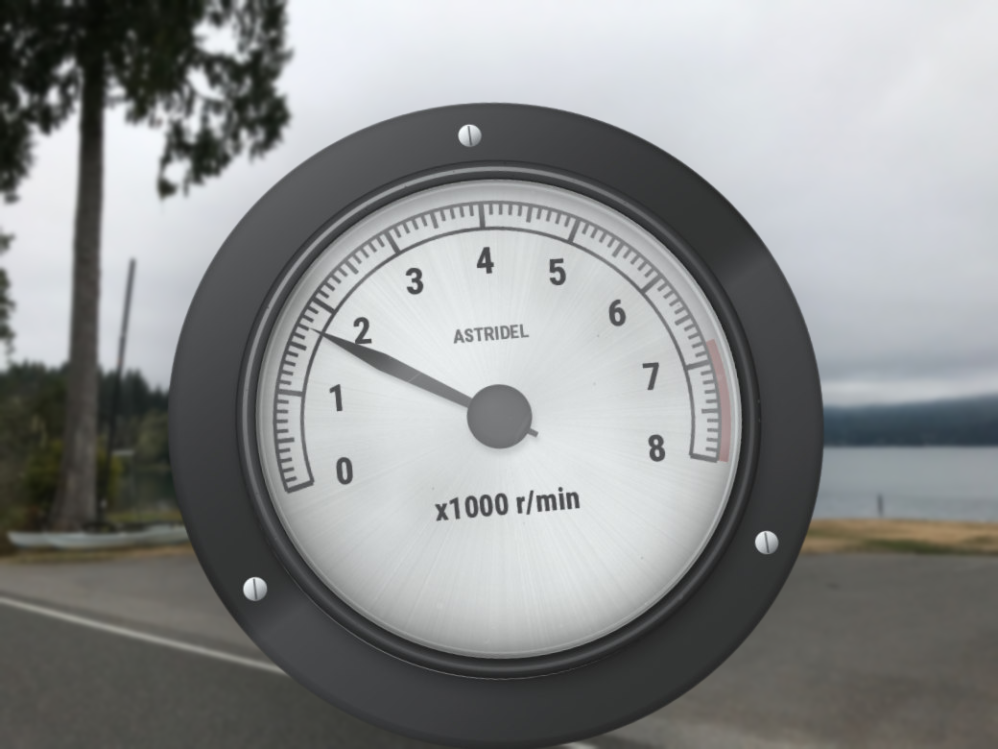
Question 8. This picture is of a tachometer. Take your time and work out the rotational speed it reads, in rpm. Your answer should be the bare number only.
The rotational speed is 1700
